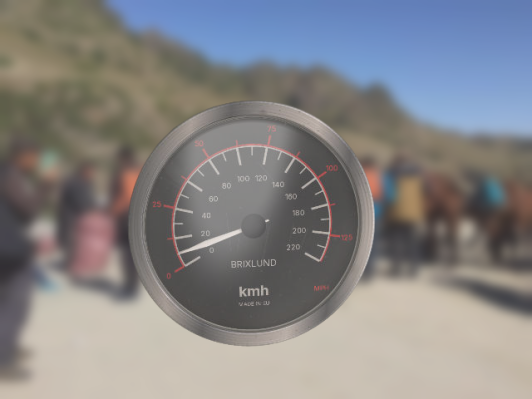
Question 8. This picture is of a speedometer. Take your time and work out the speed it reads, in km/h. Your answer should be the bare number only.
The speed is 10
